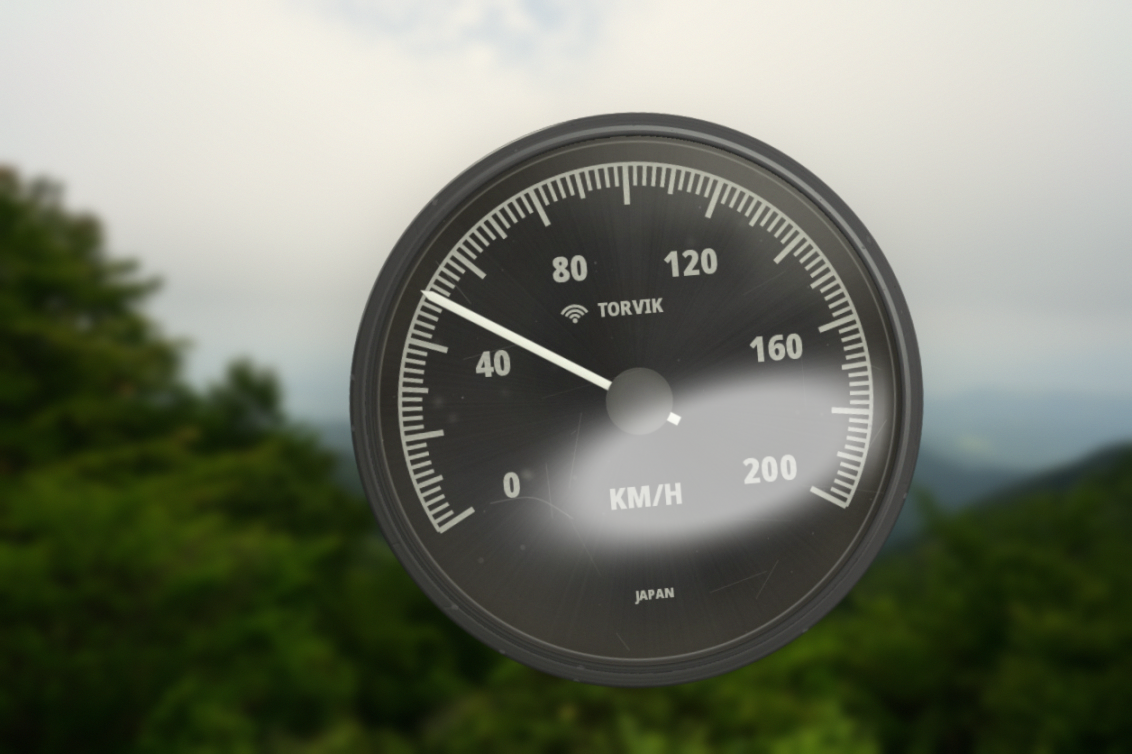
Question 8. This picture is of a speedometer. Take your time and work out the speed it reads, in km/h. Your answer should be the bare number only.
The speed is 50
